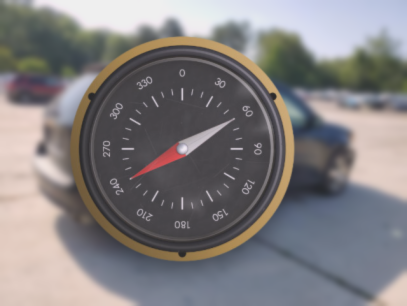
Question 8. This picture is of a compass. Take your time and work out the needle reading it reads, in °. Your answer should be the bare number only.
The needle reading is 240
